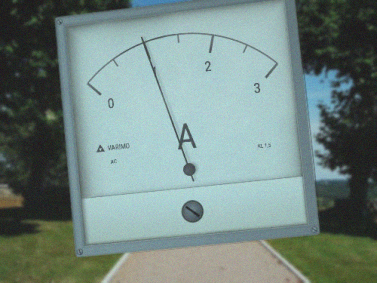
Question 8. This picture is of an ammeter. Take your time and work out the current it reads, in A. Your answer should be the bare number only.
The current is 1
